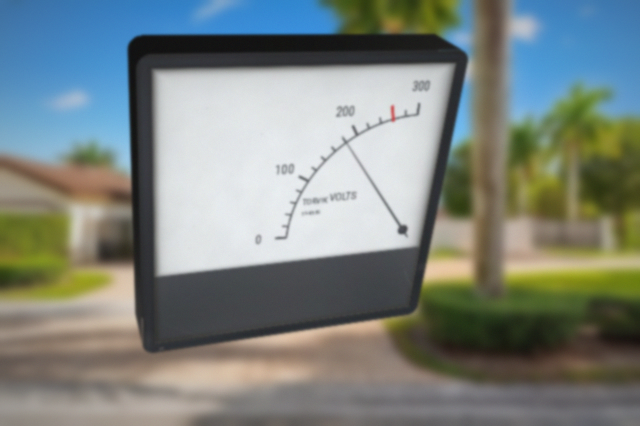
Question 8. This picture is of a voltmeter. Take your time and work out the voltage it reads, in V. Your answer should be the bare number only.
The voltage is 180
